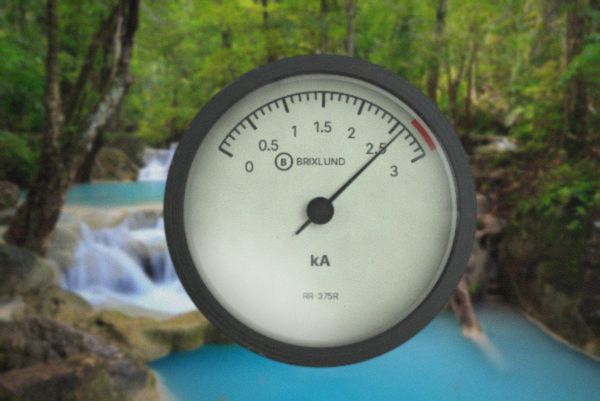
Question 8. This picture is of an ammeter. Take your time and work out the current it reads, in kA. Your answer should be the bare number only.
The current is 2.6
